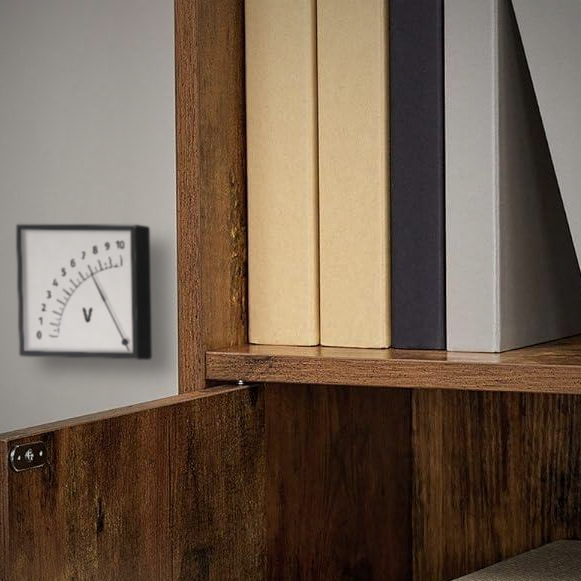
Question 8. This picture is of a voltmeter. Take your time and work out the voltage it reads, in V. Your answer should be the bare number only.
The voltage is 7
